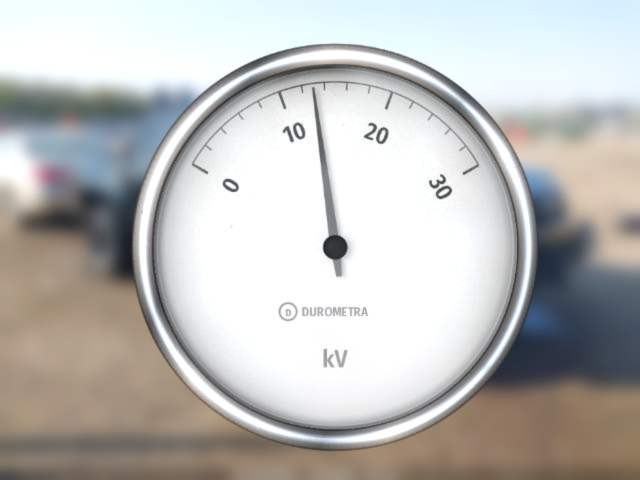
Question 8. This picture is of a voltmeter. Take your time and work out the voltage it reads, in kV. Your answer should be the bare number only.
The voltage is 13
